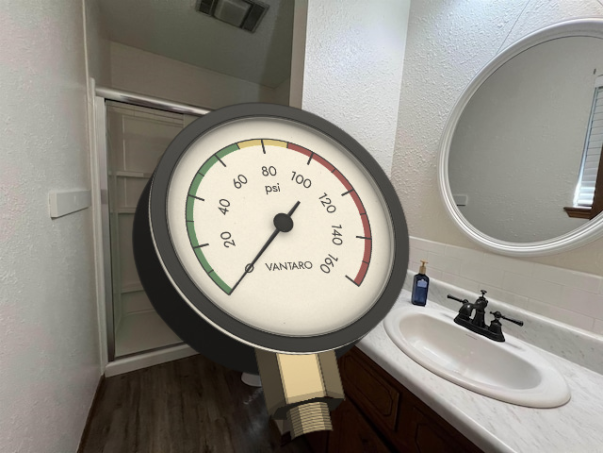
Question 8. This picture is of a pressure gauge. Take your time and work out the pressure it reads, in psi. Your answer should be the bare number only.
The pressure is 0
